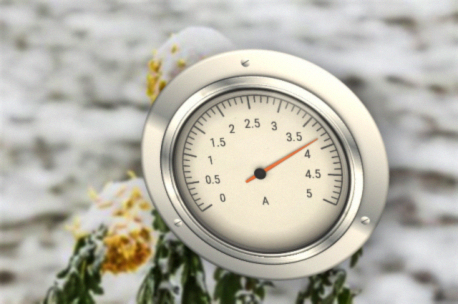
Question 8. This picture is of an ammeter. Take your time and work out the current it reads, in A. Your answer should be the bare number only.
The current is 3.8
